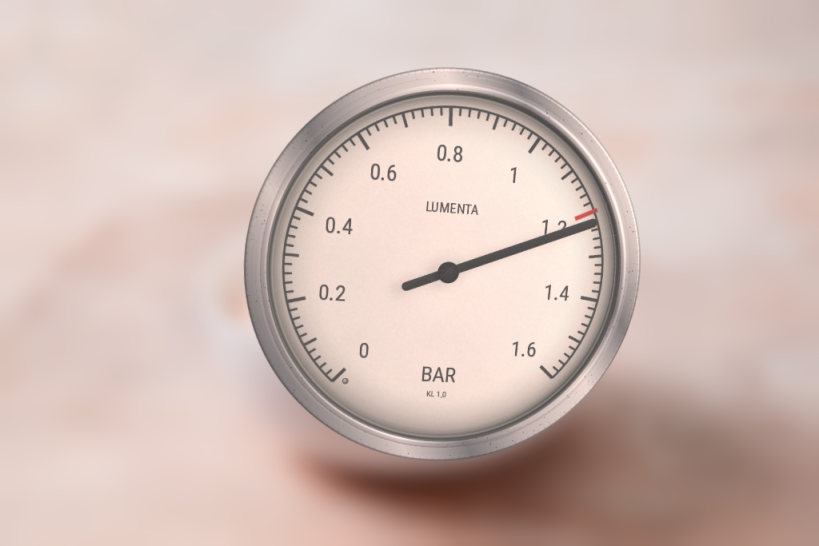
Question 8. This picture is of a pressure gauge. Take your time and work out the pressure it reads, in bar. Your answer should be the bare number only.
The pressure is 1.22
